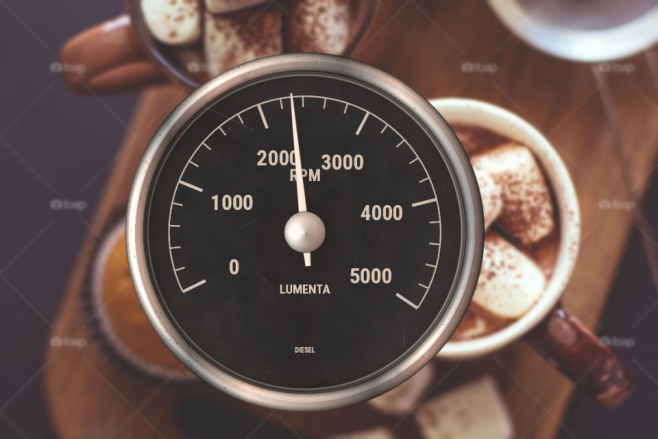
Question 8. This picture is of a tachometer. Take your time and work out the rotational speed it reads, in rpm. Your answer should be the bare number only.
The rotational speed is 2300
